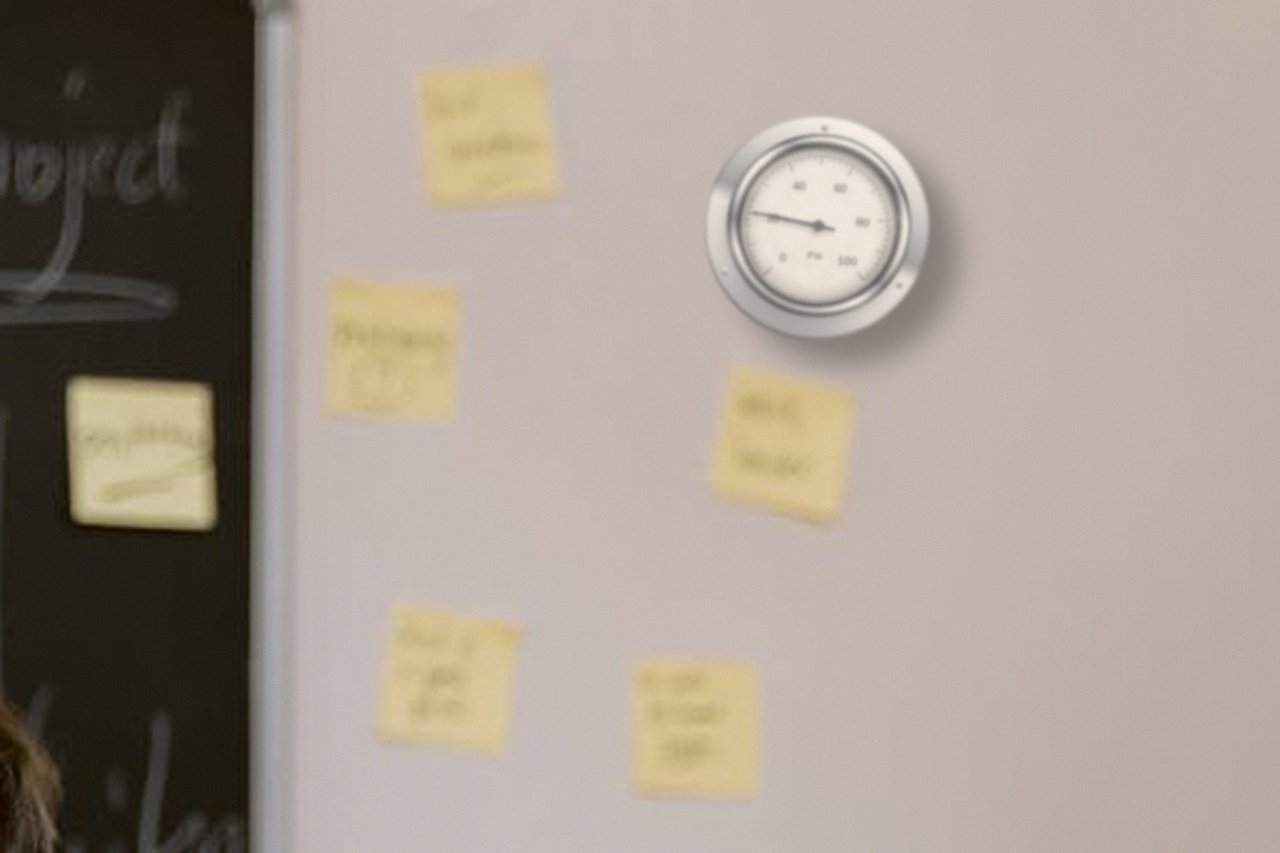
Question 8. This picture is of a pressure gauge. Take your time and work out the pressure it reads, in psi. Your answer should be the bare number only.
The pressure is 20
